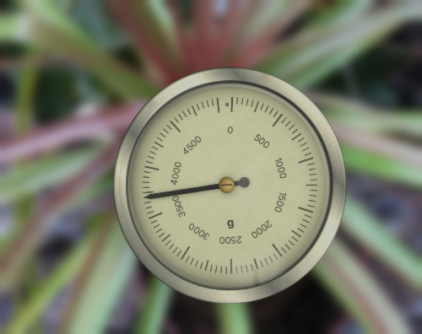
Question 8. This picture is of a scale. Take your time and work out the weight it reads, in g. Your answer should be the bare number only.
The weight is 3700
